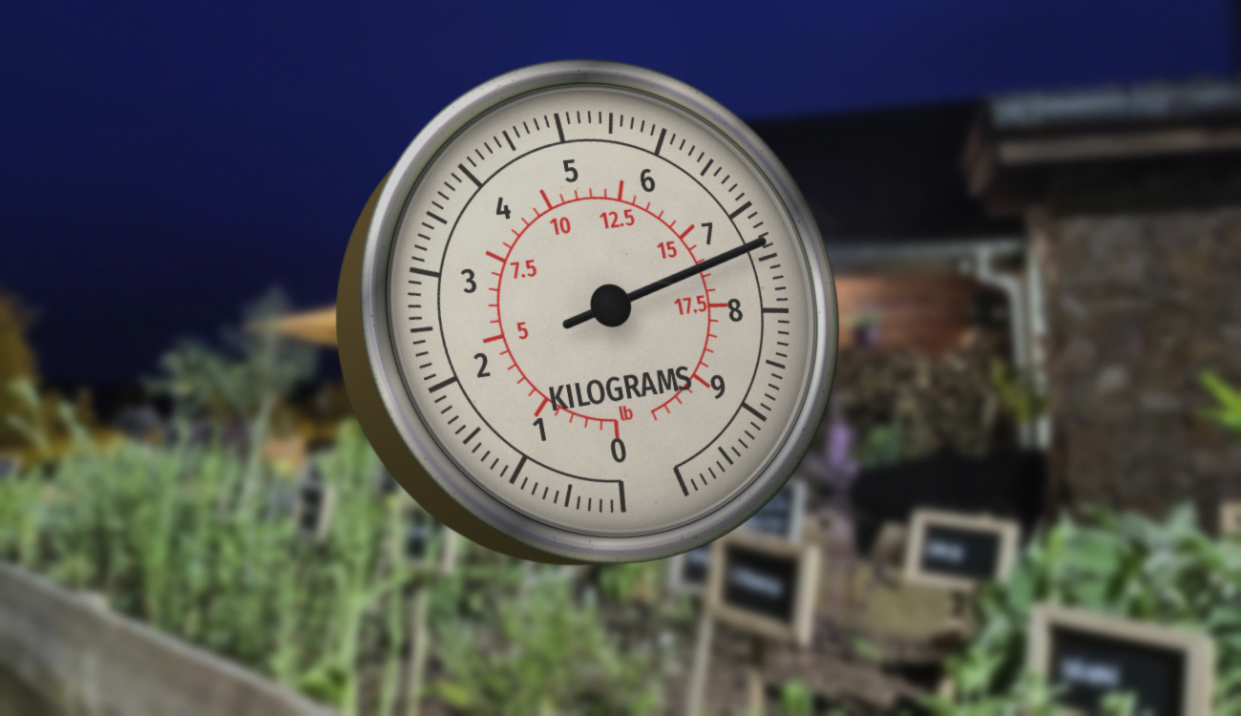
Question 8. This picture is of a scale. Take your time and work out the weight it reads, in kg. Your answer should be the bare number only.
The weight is 7.35
